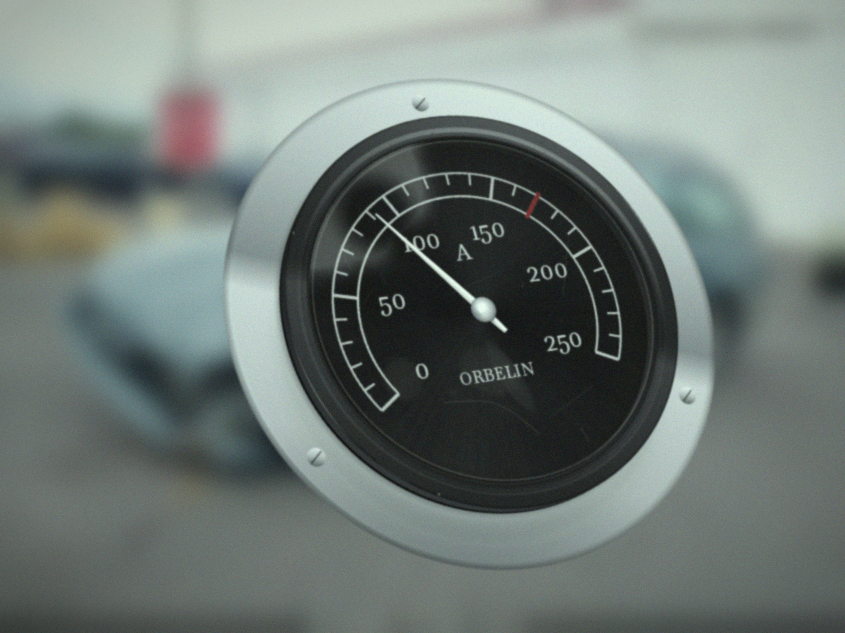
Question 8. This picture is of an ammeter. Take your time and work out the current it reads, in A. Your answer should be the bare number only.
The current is 90
